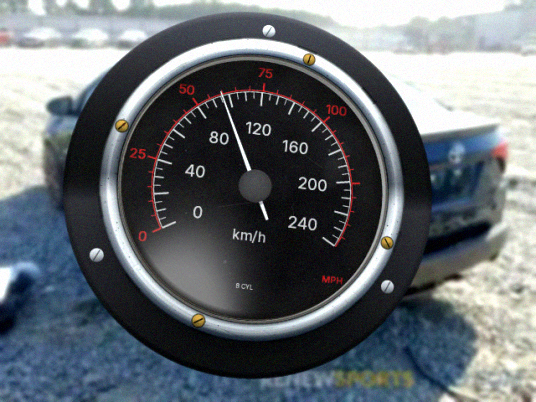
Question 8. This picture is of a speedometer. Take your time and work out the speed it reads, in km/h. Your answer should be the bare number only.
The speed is 95
